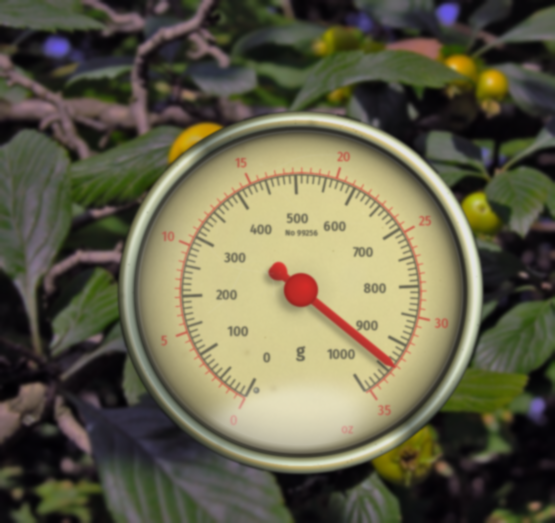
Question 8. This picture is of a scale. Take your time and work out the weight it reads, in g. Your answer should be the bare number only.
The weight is 940
